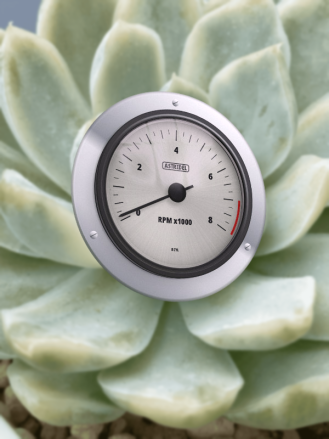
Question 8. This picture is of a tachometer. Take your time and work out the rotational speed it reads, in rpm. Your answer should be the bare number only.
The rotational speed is 125
